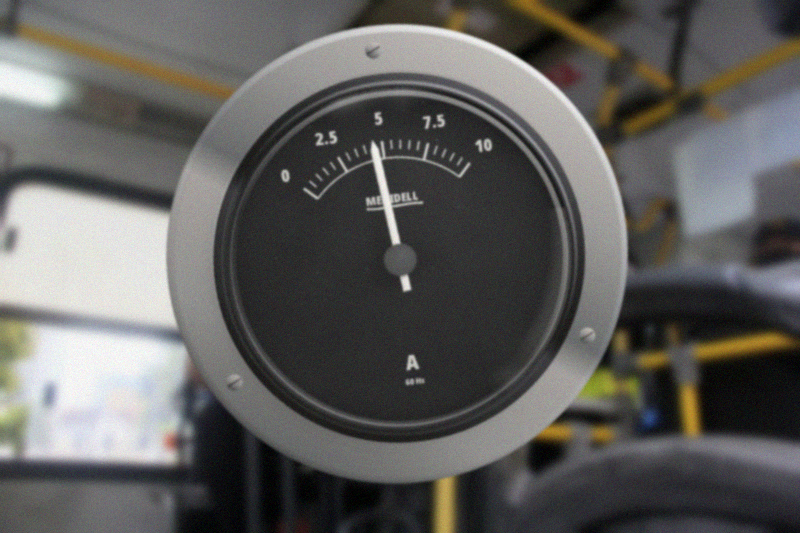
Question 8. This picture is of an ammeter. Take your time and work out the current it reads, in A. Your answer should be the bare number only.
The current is 4.5
